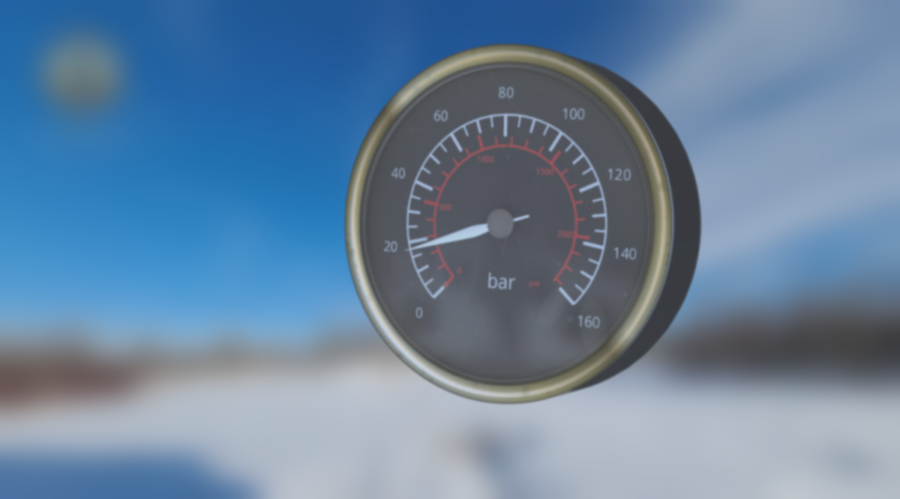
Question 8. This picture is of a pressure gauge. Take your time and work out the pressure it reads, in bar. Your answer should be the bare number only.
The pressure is 17.5
